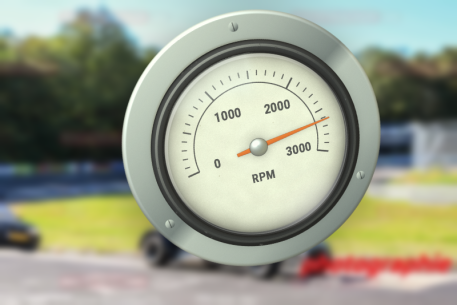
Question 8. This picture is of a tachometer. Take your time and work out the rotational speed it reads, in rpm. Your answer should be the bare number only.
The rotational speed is 2600
